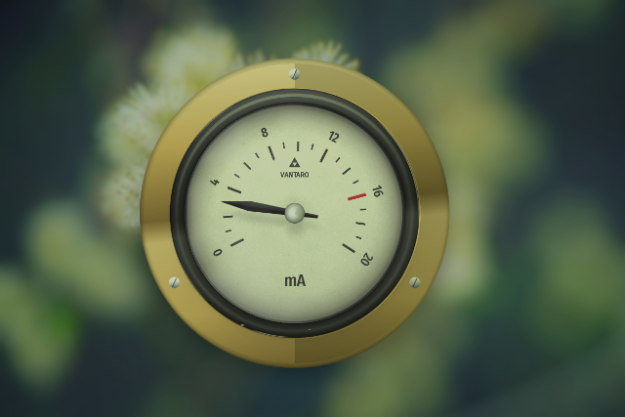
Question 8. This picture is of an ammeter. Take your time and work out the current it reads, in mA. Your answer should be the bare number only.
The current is 3
